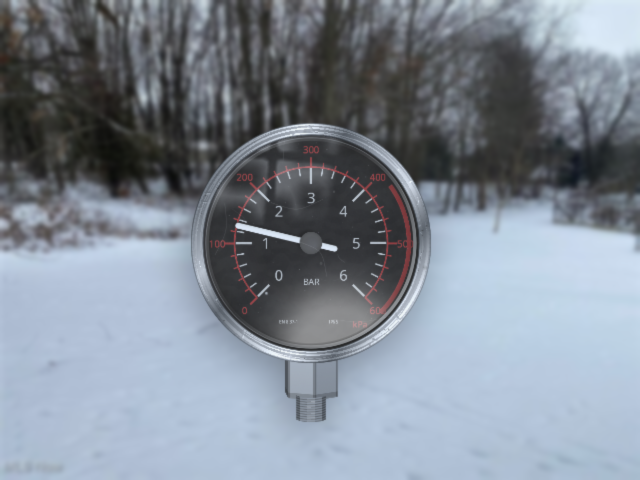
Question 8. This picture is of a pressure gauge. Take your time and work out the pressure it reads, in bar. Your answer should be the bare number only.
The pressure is 1.3
